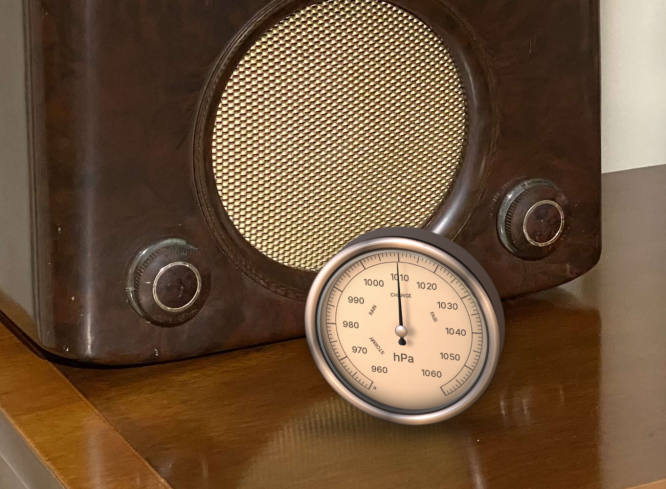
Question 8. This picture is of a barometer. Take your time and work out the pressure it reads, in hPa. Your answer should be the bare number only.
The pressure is 1010
